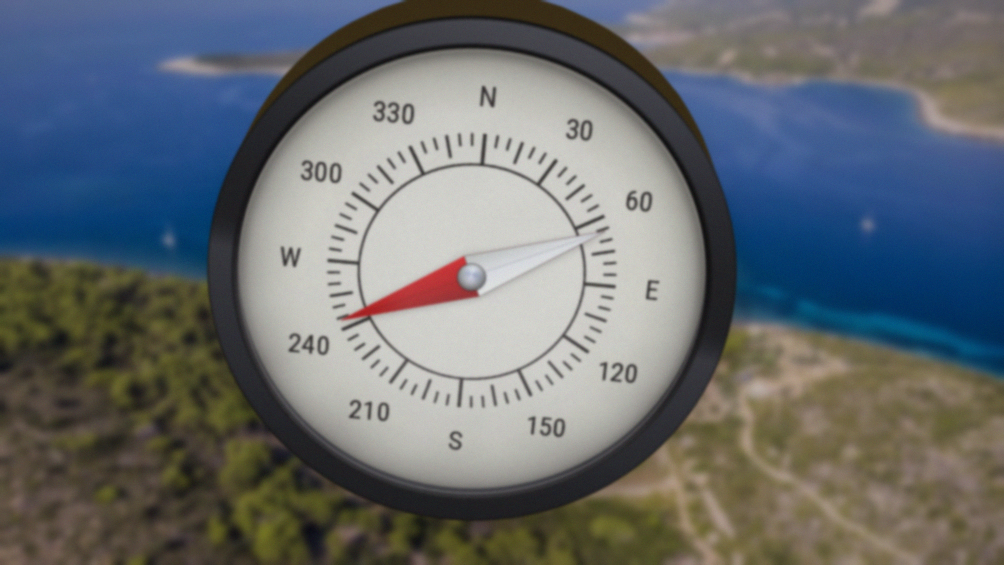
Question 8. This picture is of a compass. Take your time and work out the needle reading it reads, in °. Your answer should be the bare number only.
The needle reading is 245
